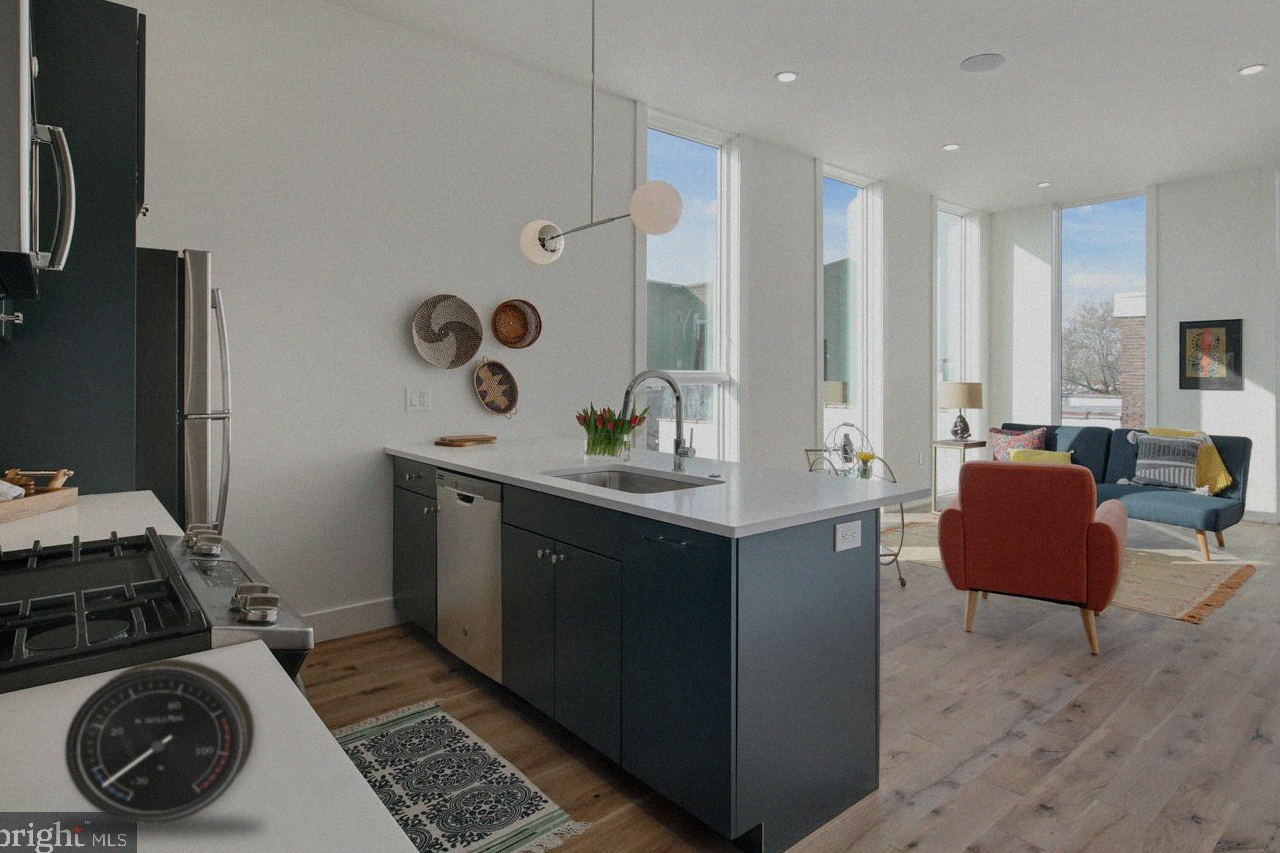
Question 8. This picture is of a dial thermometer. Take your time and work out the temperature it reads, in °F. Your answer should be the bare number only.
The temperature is -8
